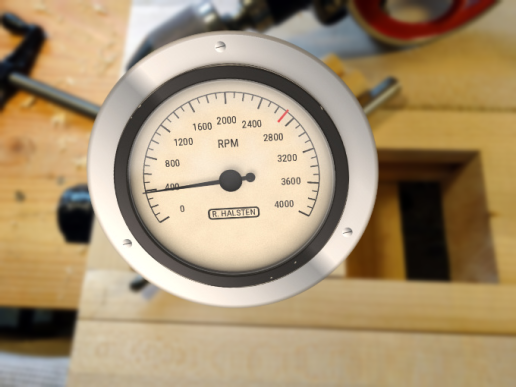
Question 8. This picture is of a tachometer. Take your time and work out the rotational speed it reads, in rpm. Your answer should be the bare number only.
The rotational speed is 400
